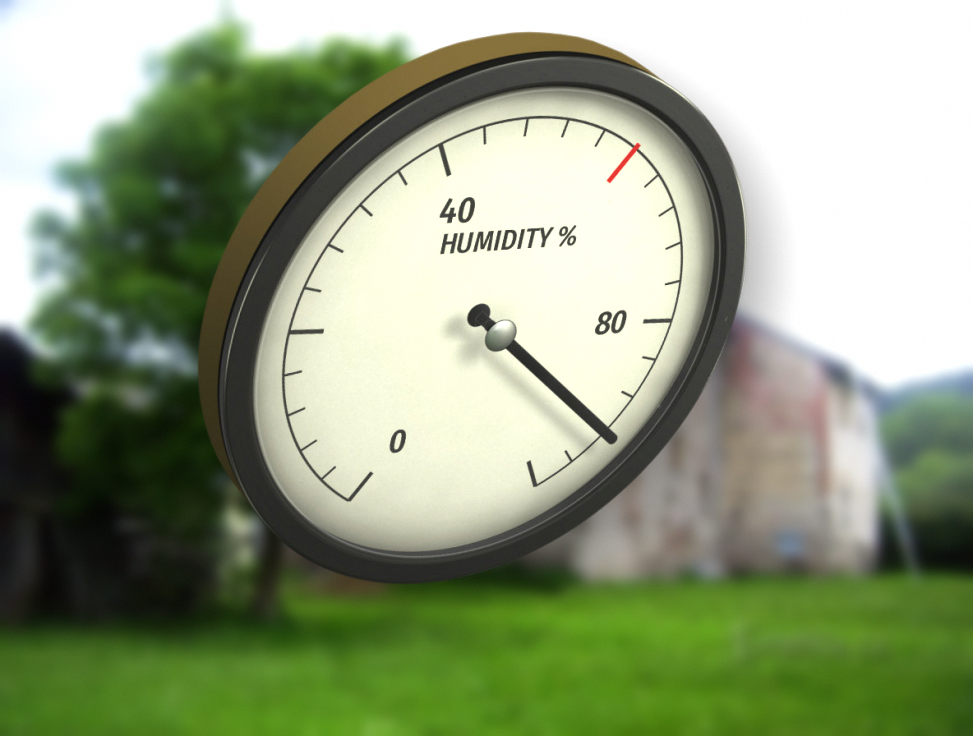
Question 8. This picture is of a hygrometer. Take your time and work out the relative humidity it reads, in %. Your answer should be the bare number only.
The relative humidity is 92
